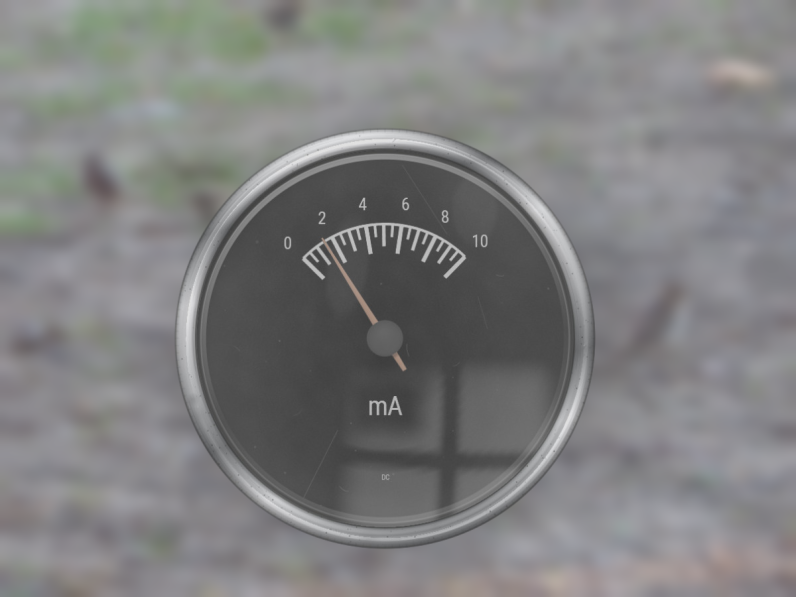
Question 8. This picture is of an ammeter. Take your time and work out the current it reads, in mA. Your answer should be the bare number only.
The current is 1.5
